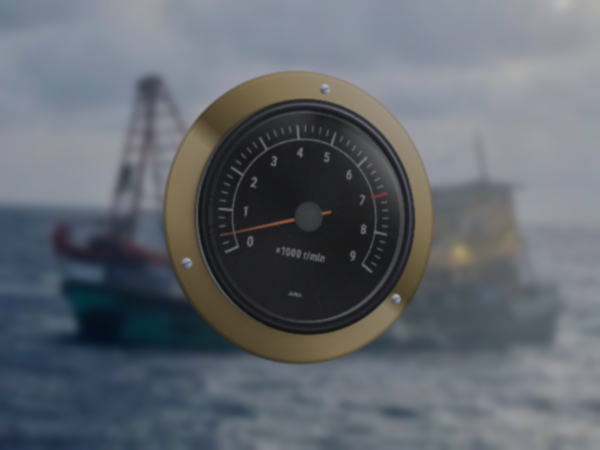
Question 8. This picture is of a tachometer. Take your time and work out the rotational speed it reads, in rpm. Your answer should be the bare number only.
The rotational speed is 400
